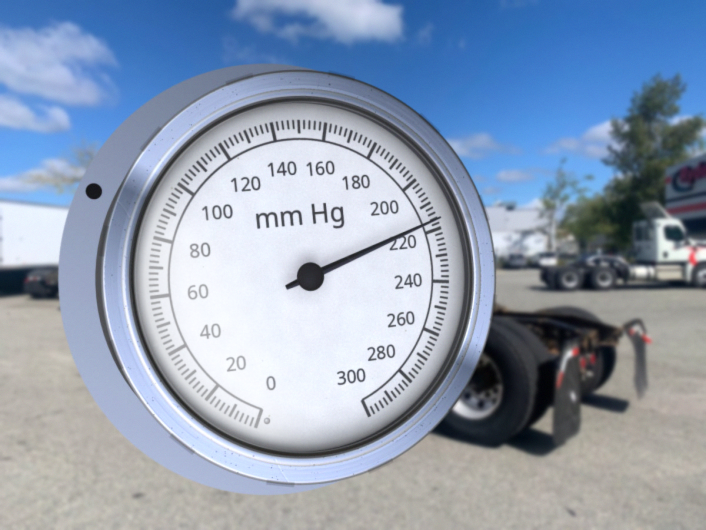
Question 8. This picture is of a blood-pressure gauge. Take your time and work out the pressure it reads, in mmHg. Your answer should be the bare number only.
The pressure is 216
